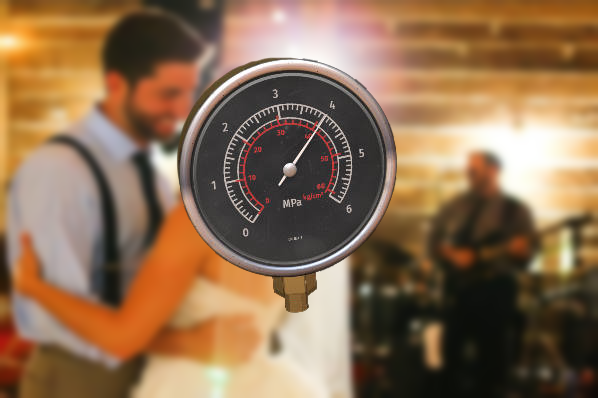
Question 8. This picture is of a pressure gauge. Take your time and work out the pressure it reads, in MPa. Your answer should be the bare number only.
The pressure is 4
